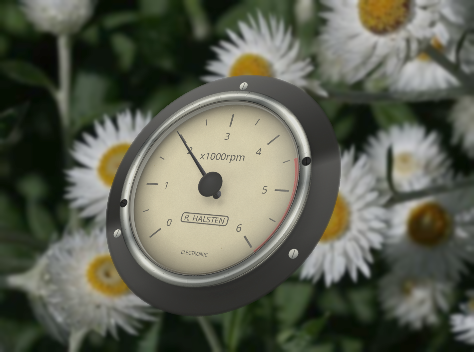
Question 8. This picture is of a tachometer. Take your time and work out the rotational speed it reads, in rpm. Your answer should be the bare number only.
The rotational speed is 2000
